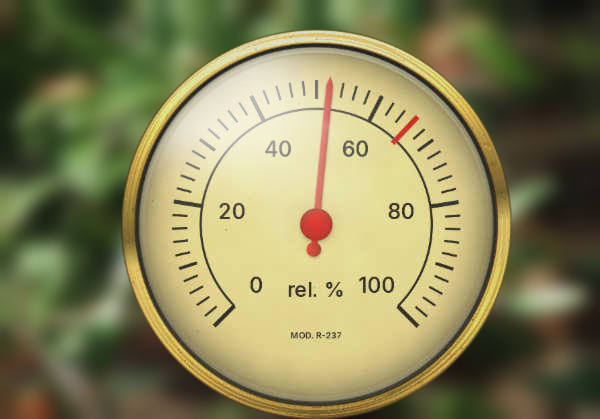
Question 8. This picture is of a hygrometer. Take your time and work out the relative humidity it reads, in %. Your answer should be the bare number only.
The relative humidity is 52
